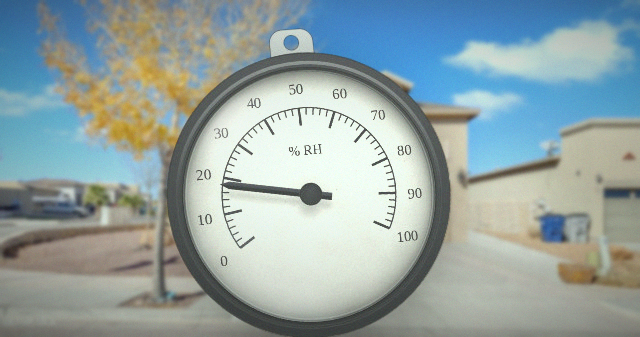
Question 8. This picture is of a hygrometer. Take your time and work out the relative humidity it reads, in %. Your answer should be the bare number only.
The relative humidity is 18
